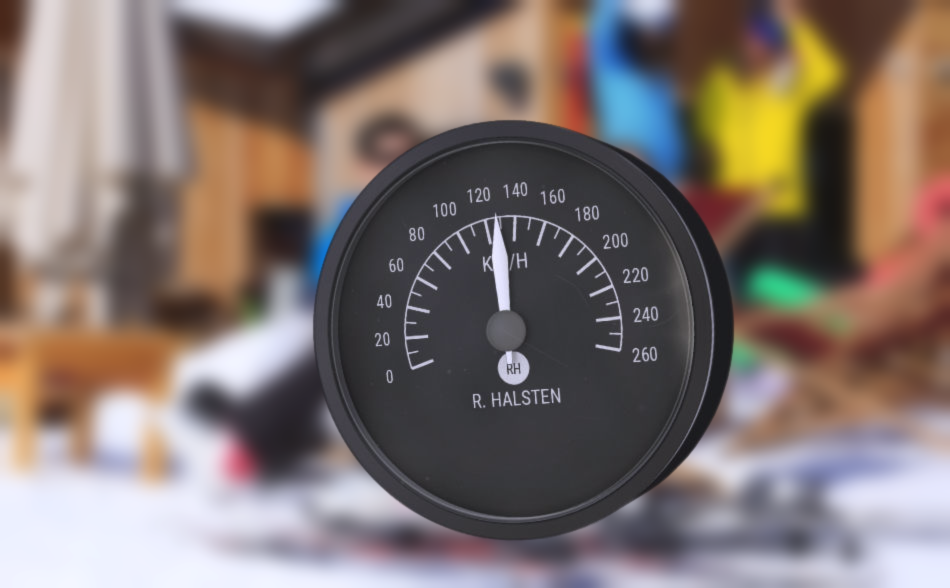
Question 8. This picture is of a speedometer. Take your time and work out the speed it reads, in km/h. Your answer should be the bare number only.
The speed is 130
